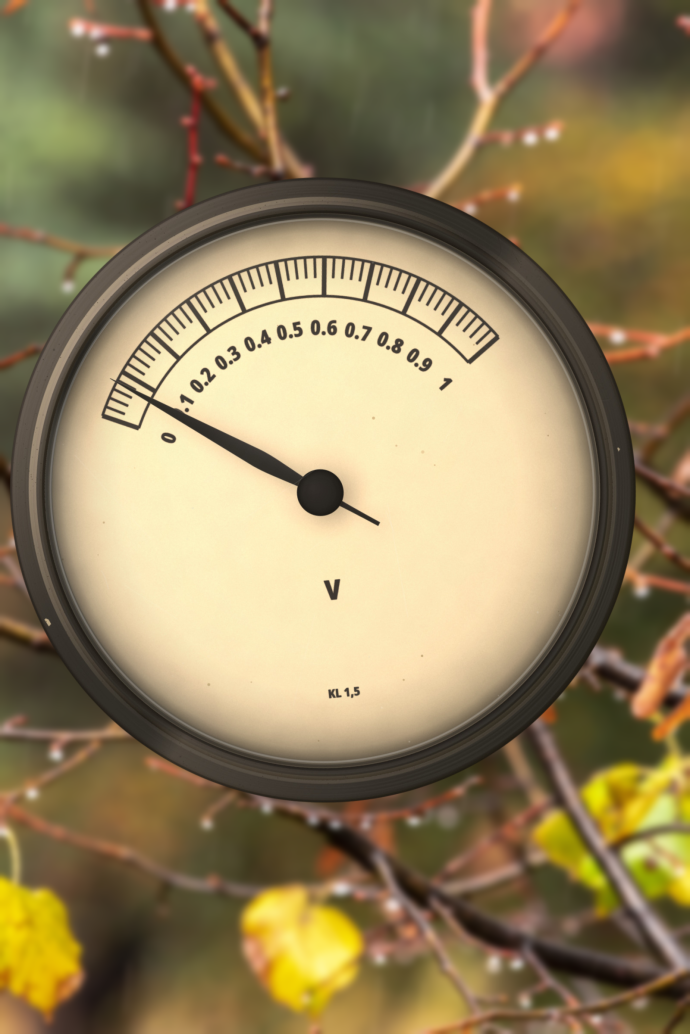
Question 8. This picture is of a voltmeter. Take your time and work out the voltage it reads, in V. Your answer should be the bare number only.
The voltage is 0.08
